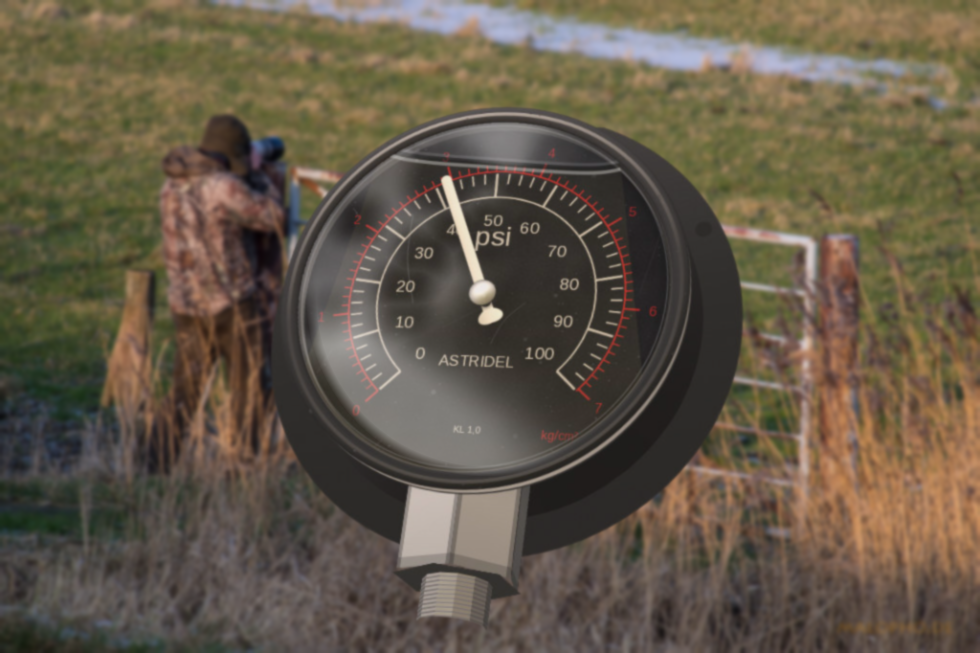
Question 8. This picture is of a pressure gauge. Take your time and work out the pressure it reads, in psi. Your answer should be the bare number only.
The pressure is 42
